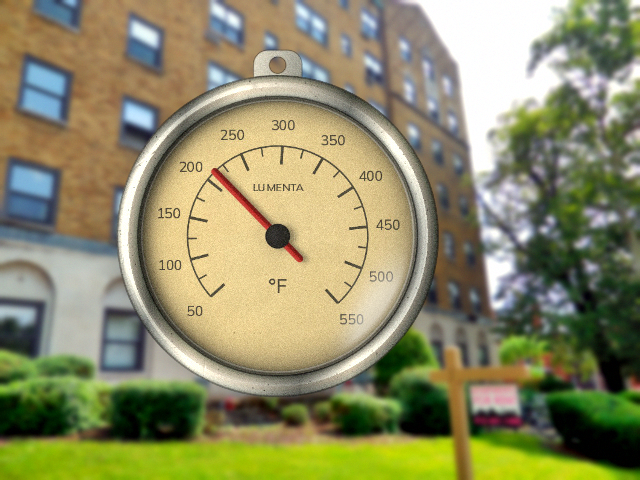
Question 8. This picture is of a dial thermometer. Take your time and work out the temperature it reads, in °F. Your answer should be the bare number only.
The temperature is 212.5
